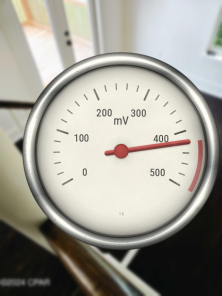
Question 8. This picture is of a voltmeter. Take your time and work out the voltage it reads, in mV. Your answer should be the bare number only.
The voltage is 420
